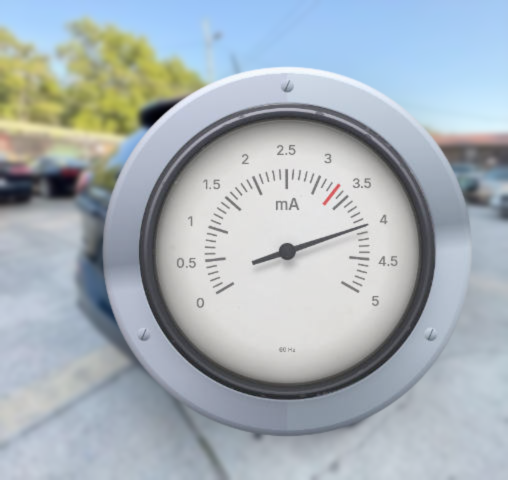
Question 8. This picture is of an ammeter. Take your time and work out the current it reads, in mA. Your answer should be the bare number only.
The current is 4
